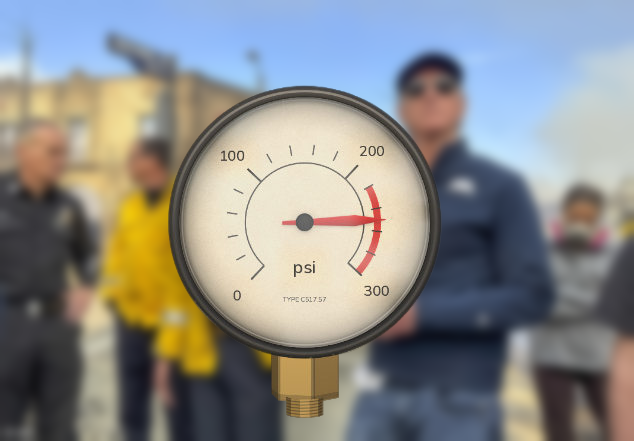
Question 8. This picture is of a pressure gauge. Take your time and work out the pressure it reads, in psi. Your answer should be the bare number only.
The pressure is 250
